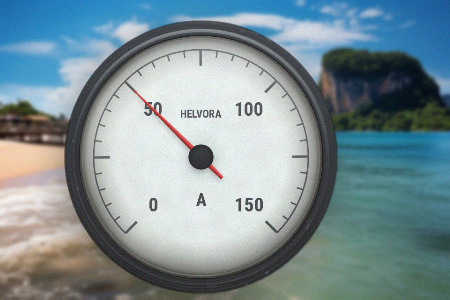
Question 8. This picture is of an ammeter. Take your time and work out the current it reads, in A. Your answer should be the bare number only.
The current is 50
